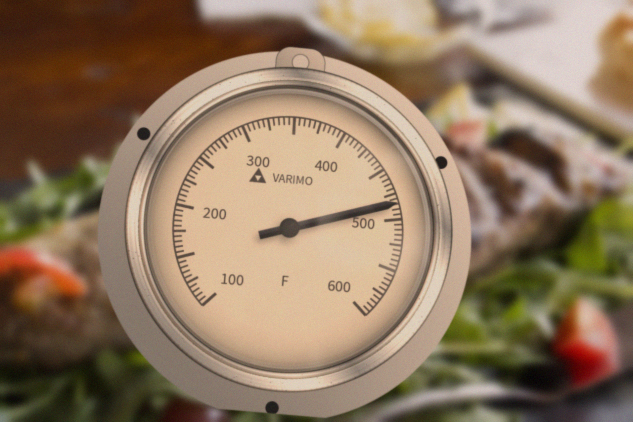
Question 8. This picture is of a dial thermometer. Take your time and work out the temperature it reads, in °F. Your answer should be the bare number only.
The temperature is 485
